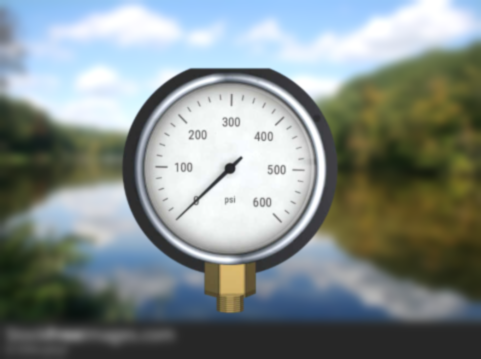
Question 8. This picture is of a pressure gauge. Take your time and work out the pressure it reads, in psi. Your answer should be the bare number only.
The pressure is 0
